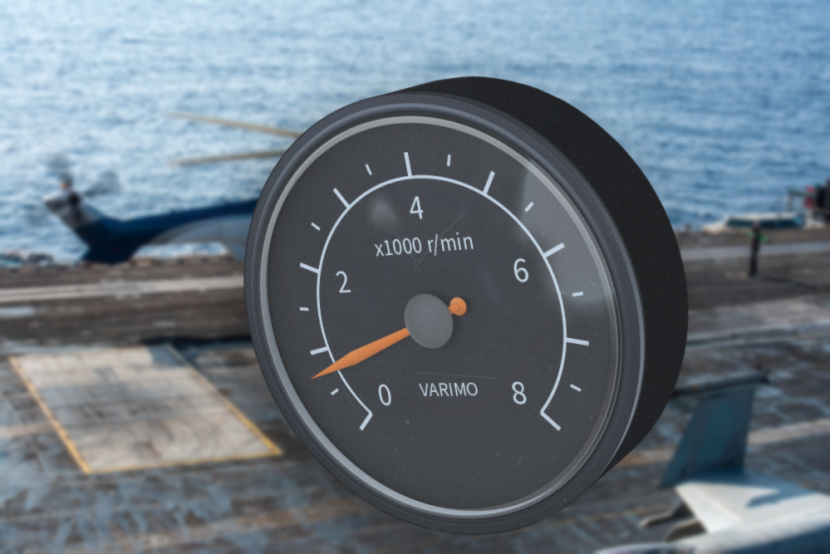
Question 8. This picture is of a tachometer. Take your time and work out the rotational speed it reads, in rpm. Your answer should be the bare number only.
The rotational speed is 750
